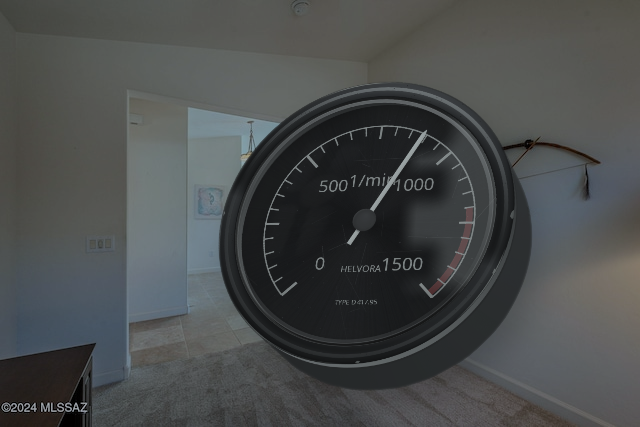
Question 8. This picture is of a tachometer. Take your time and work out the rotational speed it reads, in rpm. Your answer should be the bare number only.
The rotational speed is 900
